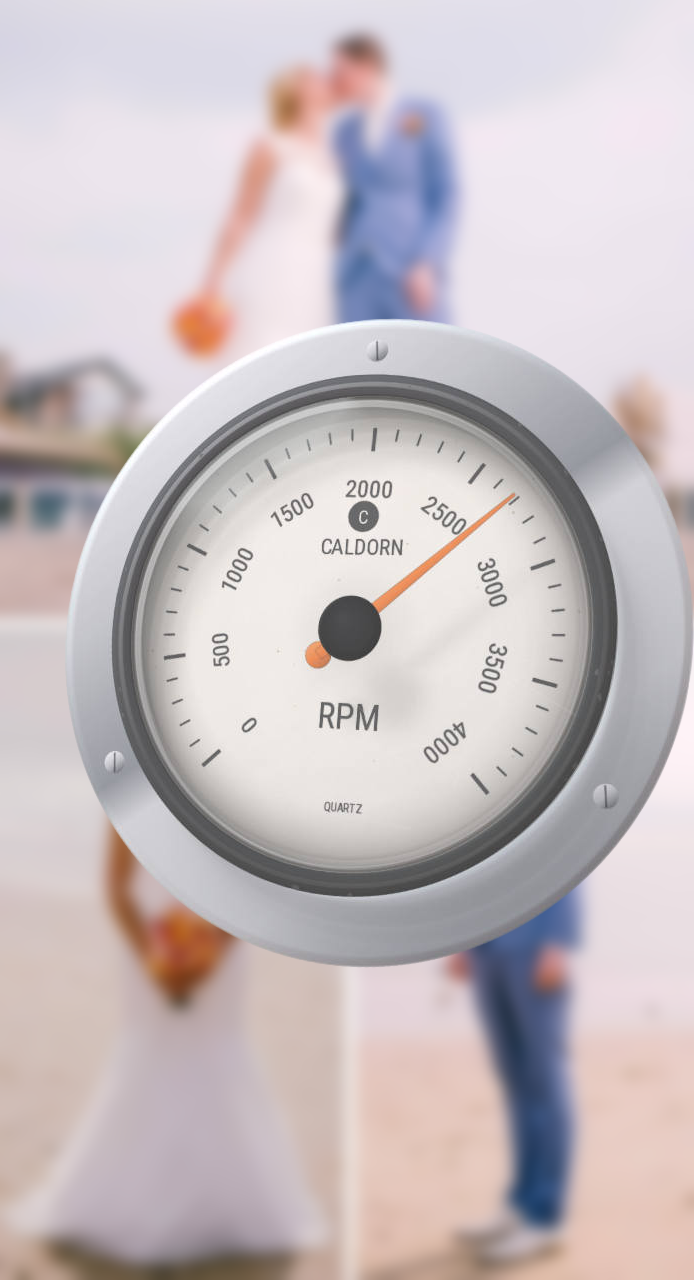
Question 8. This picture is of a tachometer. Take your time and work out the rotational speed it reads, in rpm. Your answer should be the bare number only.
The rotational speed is 2700
